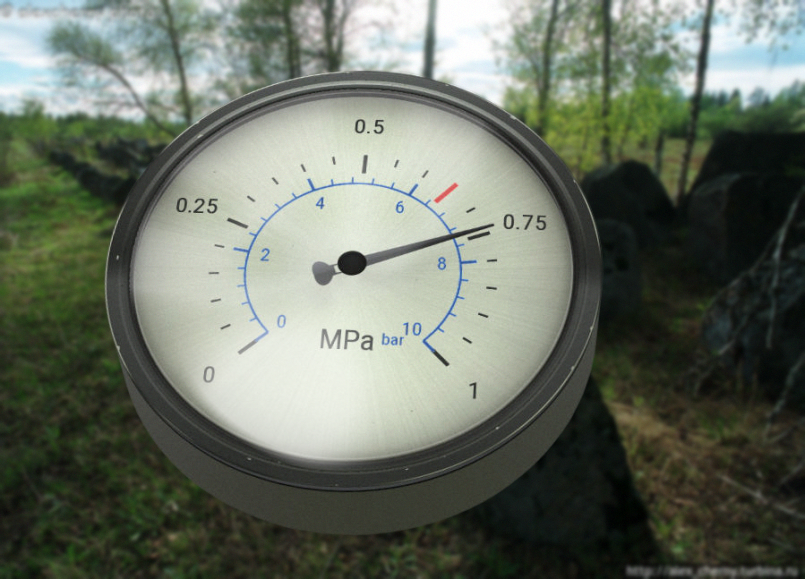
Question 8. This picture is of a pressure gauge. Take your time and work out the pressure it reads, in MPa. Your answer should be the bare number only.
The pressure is 0.75
